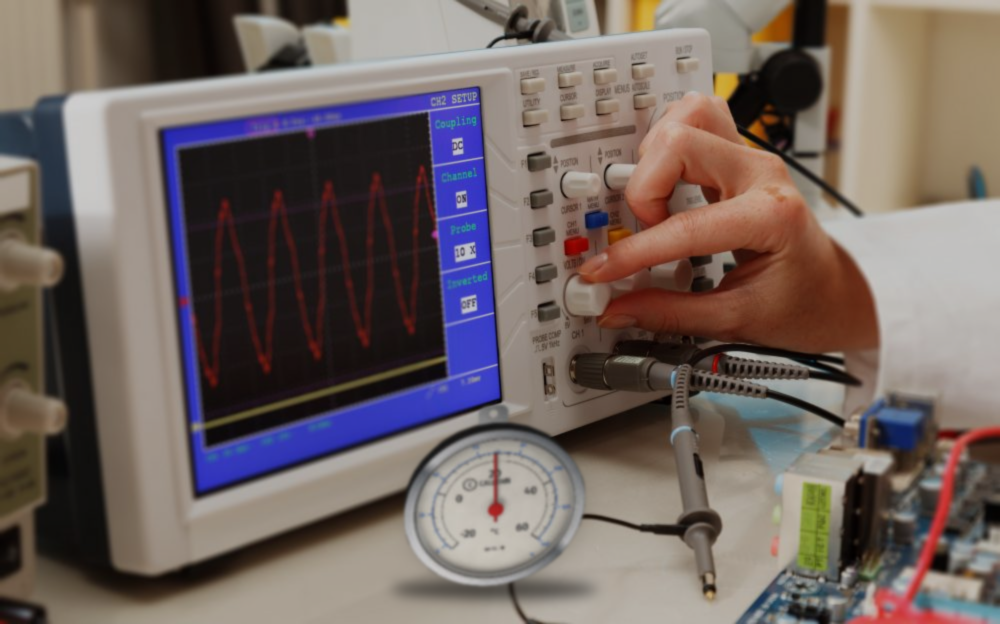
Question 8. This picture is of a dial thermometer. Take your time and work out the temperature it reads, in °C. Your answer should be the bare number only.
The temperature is 20
